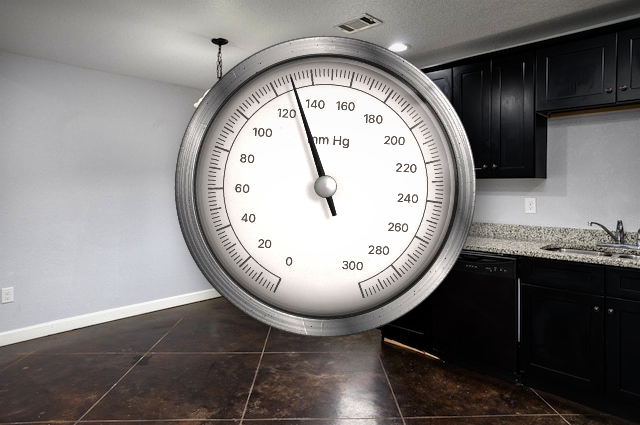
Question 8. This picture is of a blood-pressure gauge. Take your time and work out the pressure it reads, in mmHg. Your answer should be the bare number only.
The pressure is 130
